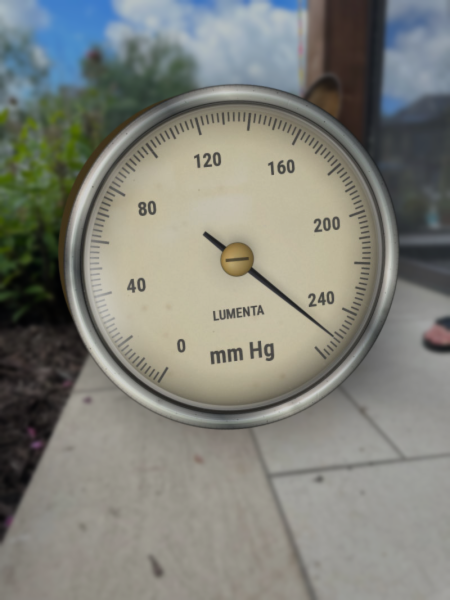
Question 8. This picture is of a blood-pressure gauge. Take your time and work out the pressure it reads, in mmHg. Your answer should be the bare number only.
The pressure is 252
